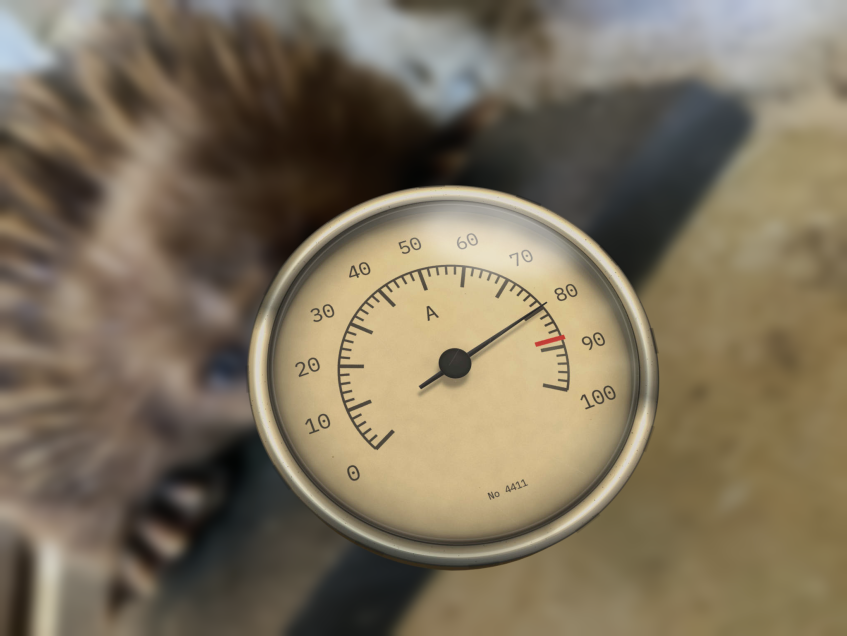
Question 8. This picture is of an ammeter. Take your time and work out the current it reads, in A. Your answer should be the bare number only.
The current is 80
